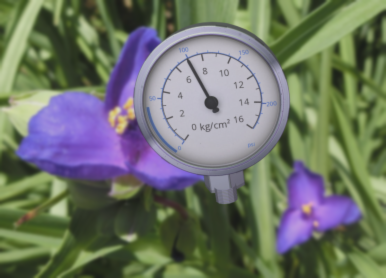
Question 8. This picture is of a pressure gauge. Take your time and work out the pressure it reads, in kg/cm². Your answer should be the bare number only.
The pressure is 7
